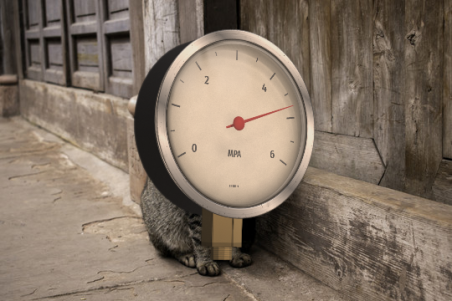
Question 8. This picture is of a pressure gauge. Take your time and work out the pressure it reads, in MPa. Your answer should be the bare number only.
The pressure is 4.75
